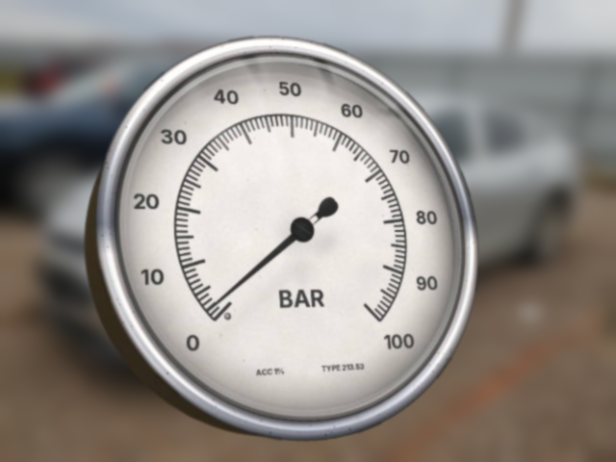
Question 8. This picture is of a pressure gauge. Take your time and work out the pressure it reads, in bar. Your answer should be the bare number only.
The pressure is 2
